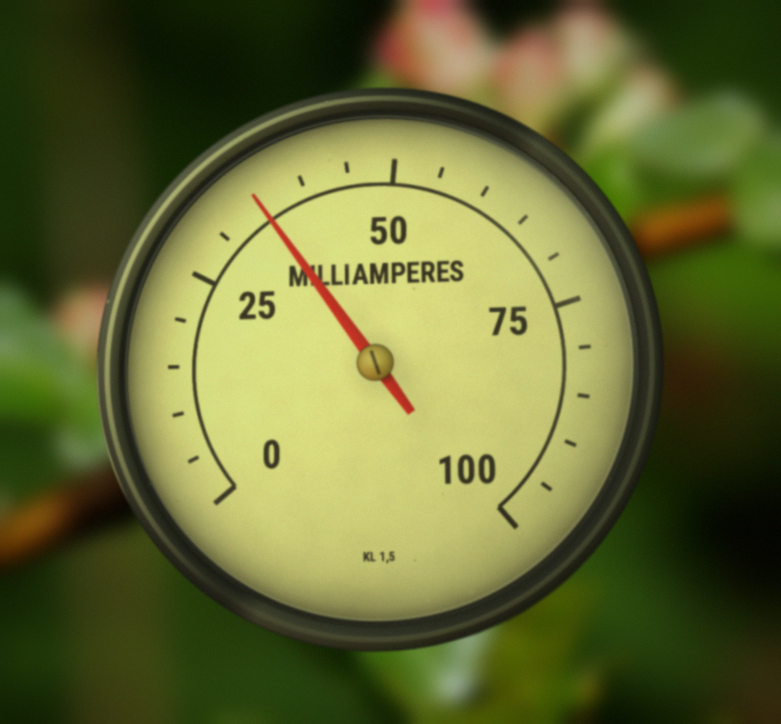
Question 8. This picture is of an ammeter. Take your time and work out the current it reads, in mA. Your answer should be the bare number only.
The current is 35
